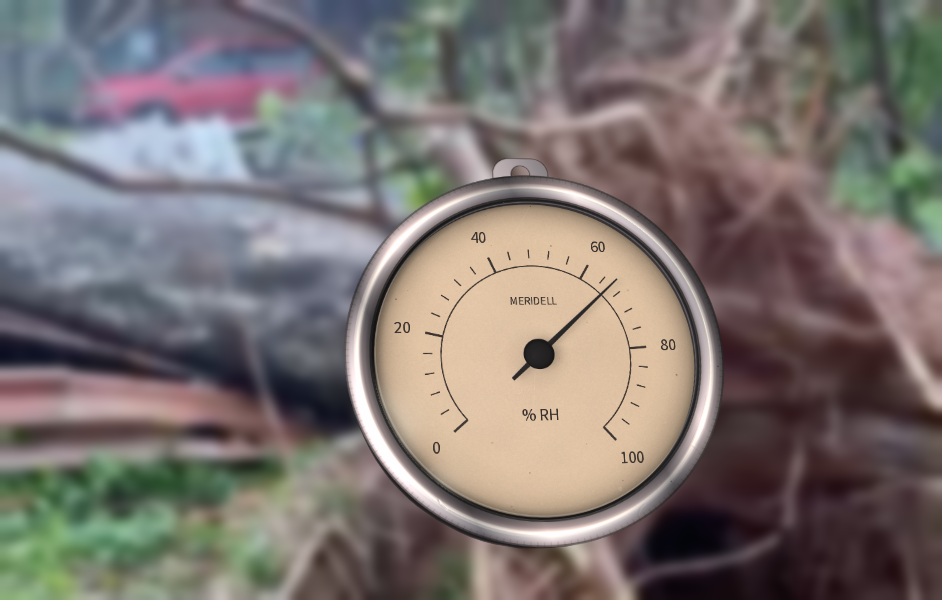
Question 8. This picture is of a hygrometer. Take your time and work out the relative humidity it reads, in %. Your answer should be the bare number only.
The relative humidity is 66
